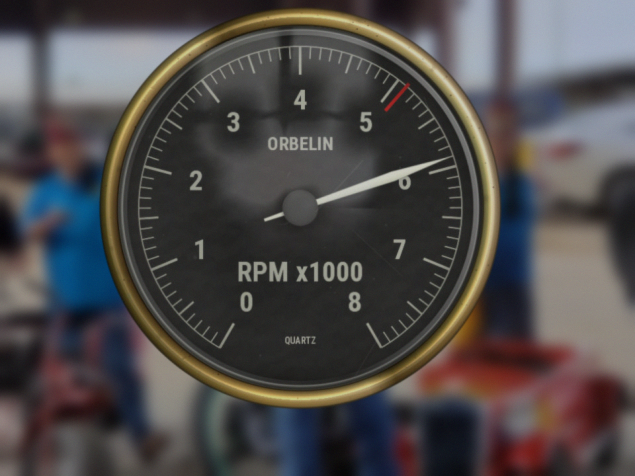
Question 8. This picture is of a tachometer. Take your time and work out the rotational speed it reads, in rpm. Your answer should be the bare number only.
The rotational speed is 5900
